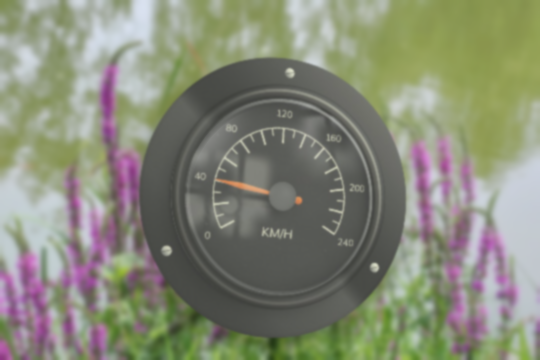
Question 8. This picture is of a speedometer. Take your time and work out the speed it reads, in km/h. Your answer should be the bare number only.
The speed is 40
